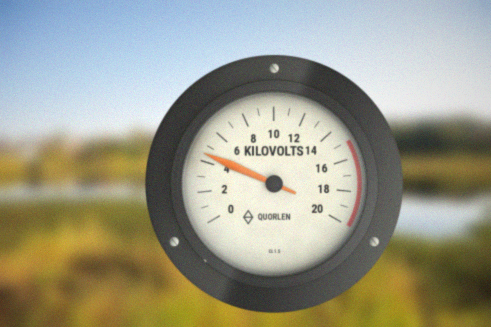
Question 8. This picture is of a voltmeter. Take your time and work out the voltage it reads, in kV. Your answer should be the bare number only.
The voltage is 4.5
